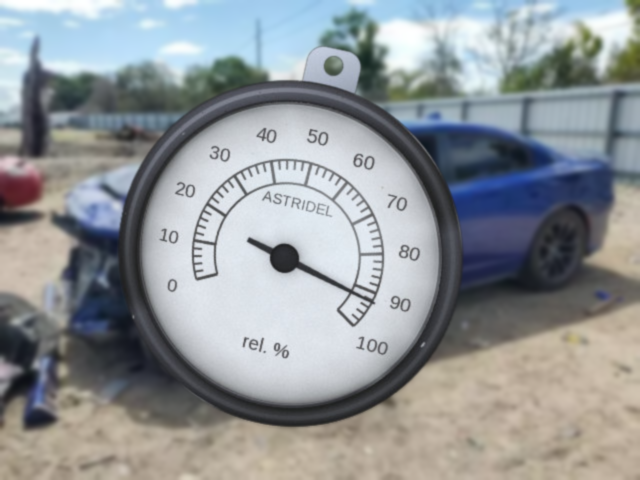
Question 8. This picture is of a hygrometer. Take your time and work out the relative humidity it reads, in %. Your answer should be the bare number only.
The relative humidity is 92
